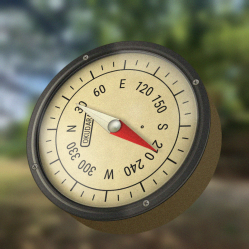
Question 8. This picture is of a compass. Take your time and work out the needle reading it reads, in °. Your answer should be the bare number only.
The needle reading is 210
